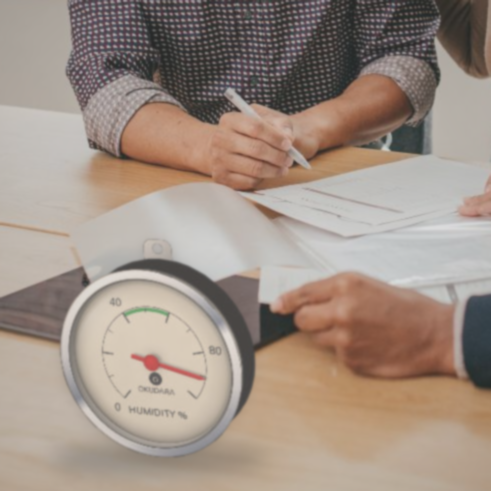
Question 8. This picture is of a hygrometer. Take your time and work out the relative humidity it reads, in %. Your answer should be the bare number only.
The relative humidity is 90
